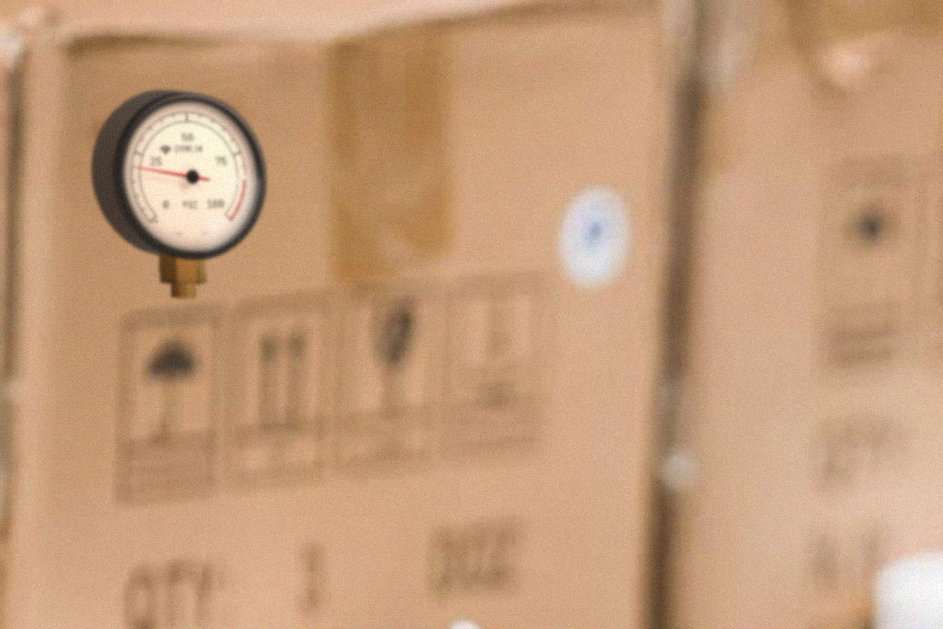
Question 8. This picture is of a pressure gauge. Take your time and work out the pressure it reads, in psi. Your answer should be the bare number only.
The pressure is 20
